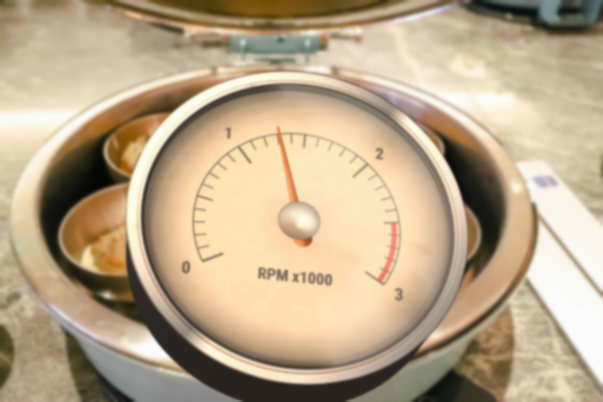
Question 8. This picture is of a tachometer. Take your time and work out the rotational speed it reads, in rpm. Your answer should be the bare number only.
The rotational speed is 1300
